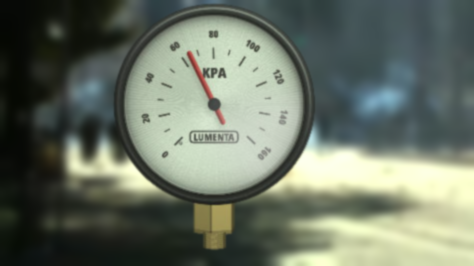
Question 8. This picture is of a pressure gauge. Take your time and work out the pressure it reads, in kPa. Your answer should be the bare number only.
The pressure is 65
